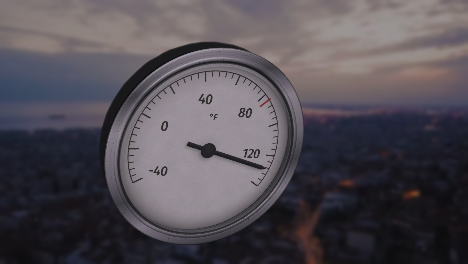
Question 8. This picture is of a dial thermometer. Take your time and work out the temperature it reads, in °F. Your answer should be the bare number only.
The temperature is 128
